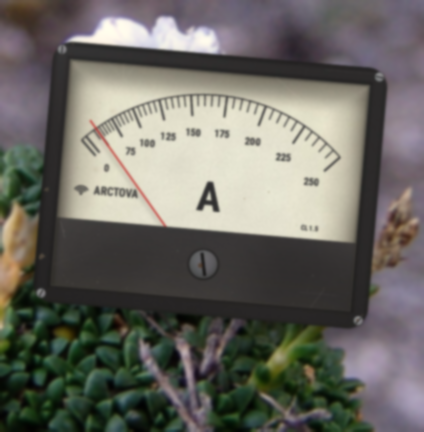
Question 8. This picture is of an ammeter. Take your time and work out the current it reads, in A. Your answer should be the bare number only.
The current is 50
